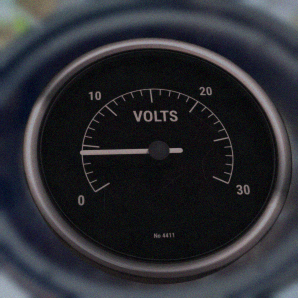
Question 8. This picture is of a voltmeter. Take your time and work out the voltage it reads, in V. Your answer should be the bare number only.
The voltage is 4
